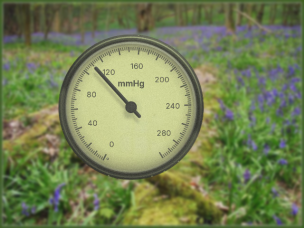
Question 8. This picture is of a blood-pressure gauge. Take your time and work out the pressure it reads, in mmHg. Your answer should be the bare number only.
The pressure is 110
